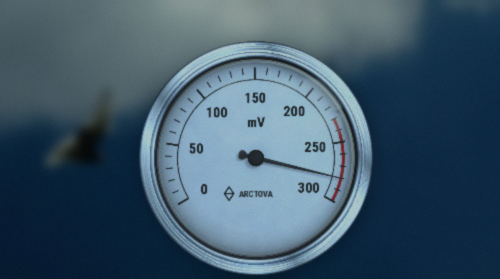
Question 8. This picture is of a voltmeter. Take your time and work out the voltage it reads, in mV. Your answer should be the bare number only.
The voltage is 280
